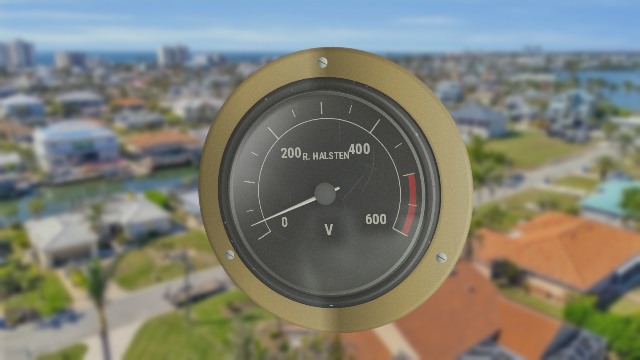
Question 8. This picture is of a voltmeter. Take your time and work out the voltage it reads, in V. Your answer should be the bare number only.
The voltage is 25
